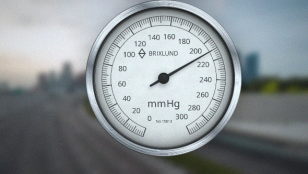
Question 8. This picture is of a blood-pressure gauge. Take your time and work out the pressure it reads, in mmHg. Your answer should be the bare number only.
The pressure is 210
